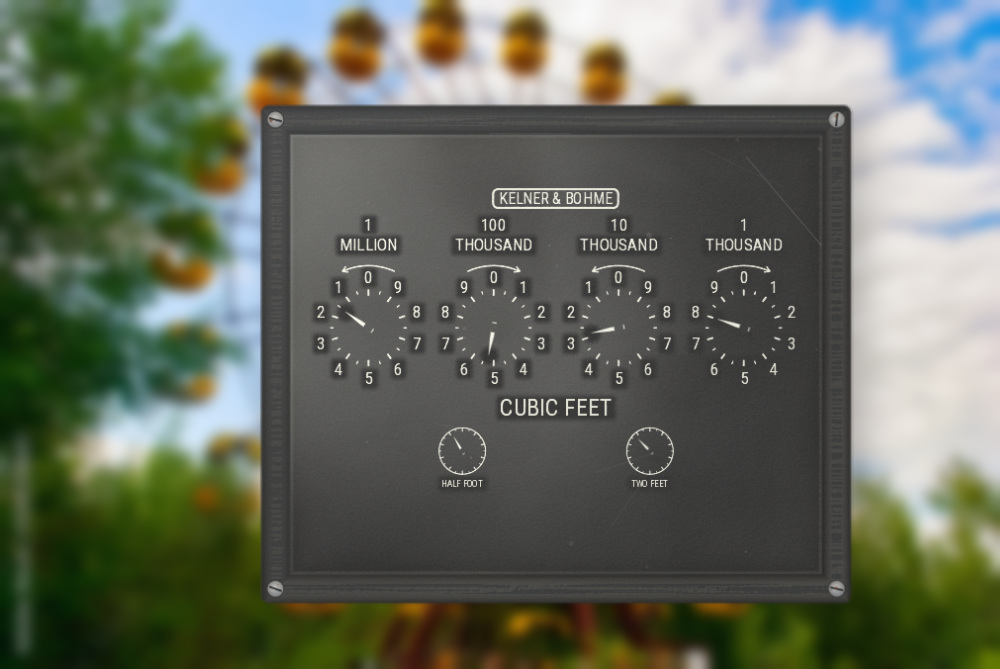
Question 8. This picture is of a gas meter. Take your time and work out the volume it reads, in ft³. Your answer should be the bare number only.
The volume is 152800
